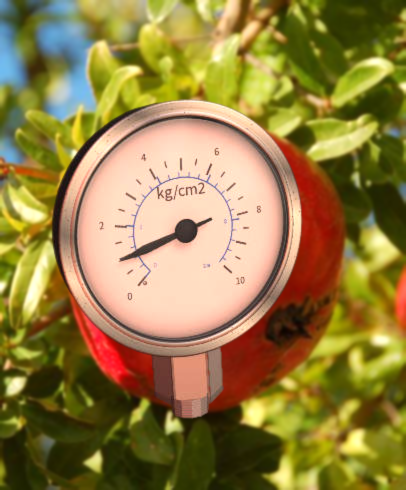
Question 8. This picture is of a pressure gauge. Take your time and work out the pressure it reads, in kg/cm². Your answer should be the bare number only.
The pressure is 1
